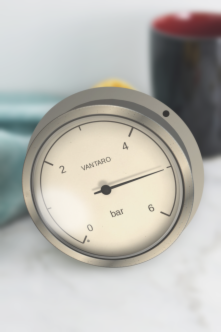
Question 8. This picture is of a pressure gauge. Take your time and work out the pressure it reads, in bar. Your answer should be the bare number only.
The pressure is 5
